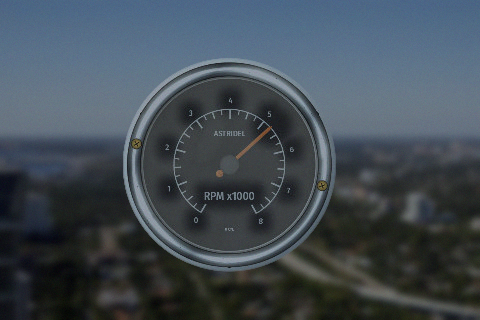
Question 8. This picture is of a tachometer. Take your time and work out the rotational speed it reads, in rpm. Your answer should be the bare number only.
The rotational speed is 5250
